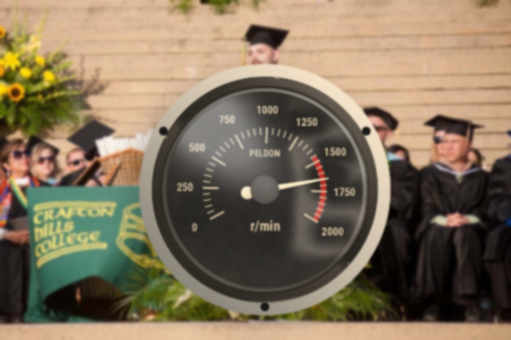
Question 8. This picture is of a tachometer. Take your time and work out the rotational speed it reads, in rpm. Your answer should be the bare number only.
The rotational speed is 1650
